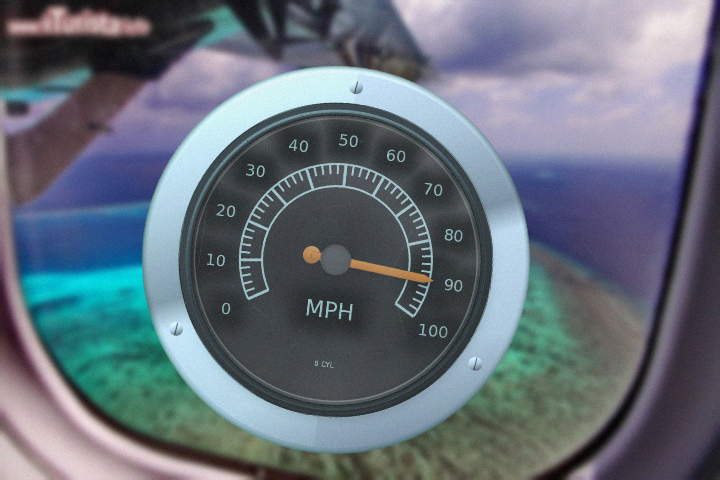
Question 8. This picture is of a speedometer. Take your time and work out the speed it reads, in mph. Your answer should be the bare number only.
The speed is 90
